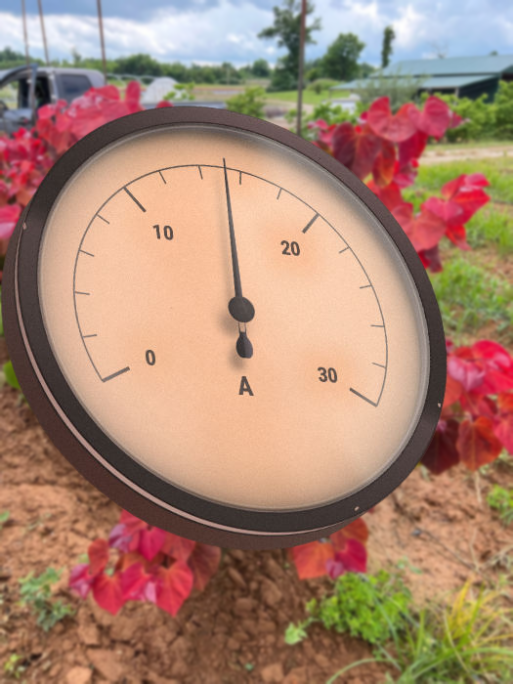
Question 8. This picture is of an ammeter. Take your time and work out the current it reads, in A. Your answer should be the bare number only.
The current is 15
